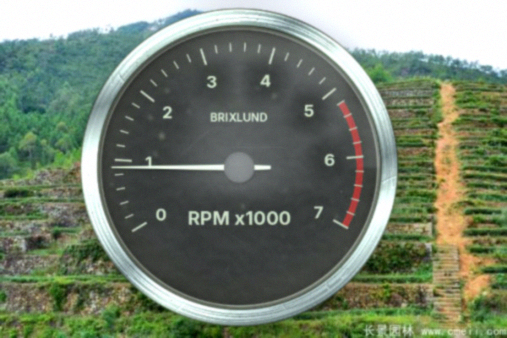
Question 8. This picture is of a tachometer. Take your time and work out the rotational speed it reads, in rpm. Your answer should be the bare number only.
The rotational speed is 900
